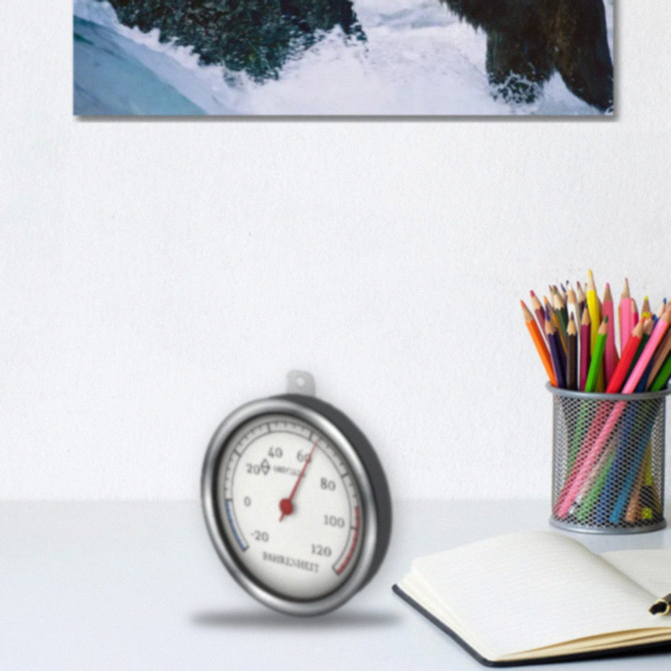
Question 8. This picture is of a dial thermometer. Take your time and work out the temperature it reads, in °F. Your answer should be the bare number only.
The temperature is 64
